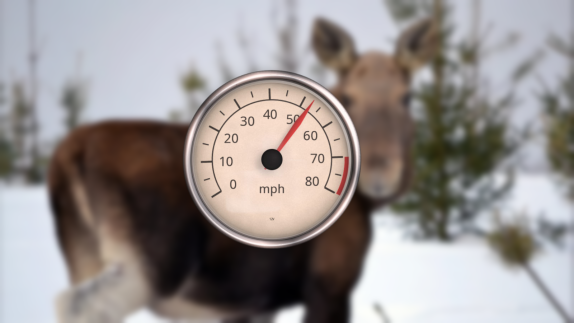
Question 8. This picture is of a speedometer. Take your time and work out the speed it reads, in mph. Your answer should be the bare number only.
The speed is 52.5
